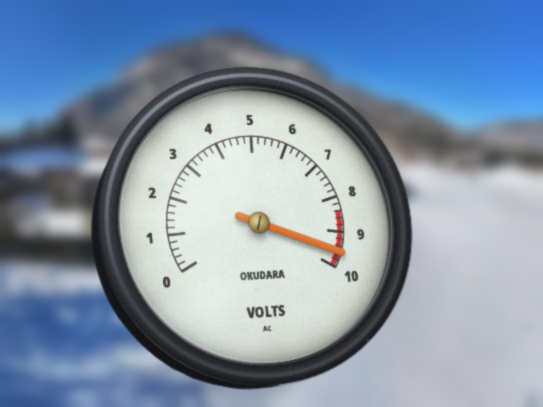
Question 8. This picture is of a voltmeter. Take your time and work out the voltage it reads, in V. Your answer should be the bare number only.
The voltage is 9.6
